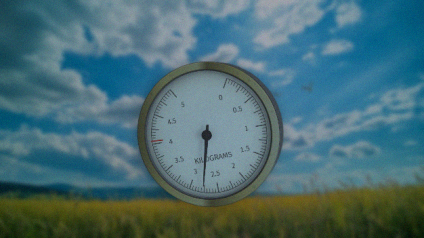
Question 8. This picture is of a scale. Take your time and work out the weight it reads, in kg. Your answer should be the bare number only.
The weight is 2.75
